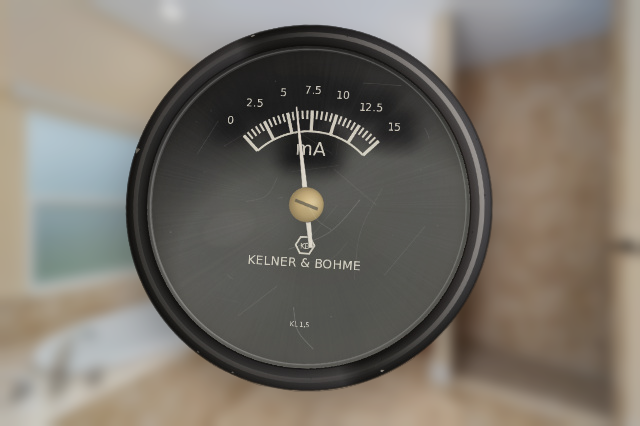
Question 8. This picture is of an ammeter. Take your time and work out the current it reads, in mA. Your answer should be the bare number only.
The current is 6
